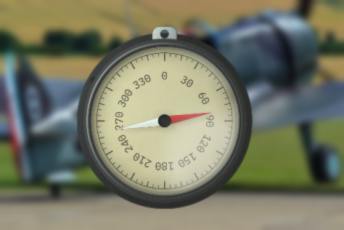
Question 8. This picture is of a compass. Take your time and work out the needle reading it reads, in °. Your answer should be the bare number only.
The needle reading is 80
